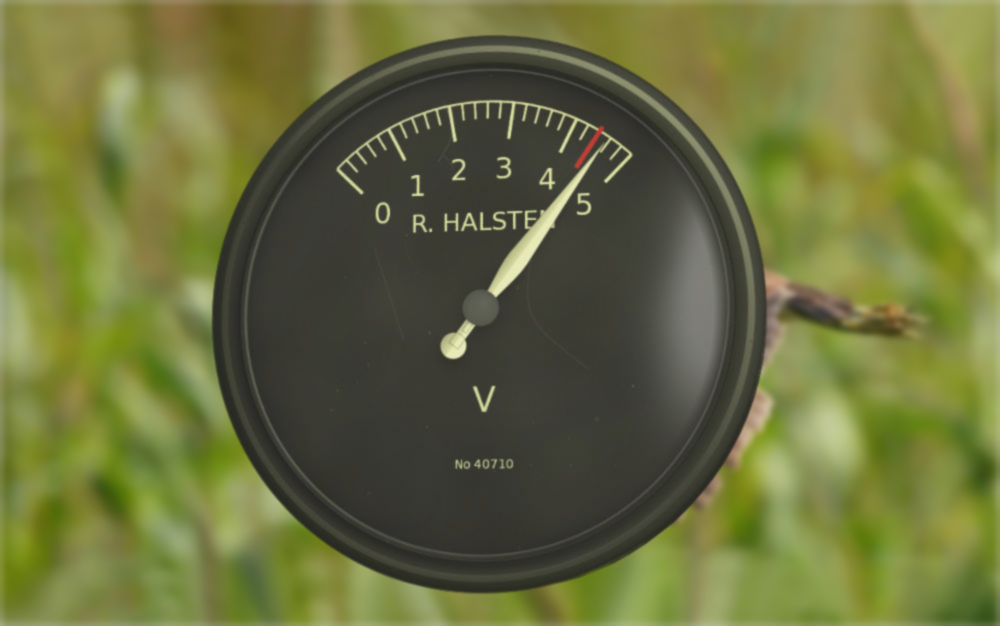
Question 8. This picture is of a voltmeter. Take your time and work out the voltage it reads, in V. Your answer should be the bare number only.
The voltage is 4.6
